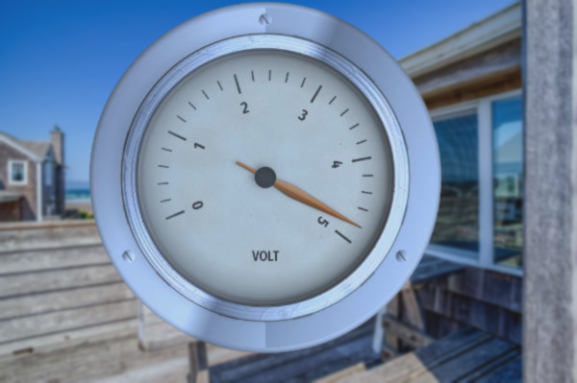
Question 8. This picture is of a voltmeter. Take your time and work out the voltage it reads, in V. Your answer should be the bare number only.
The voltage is 4.8
